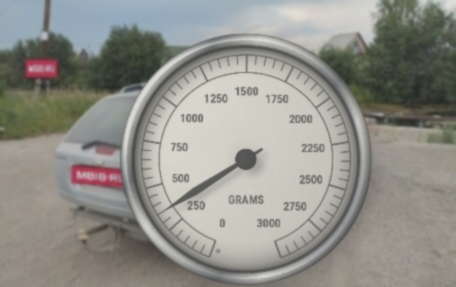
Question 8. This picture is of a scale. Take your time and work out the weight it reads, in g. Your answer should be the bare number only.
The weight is 350
